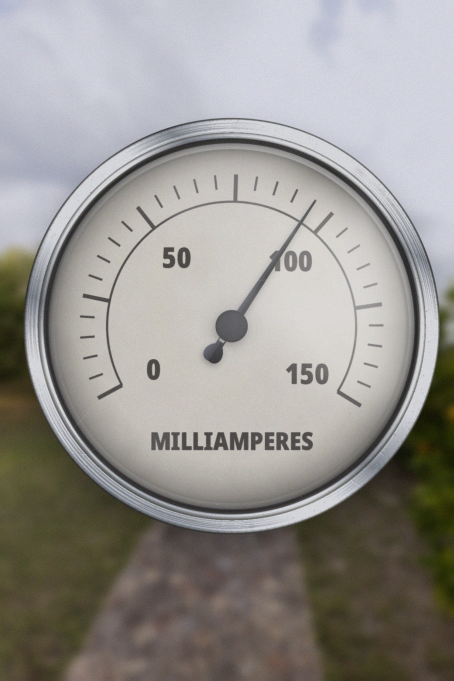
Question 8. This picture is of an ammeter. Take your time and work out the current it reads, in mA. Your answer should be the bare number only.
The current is 95
